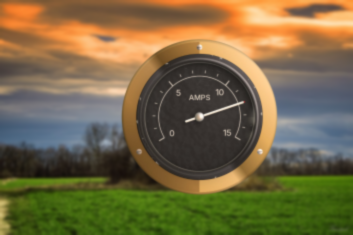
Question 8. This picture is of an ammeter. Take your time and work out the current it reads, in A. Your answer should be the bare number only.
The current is 12
